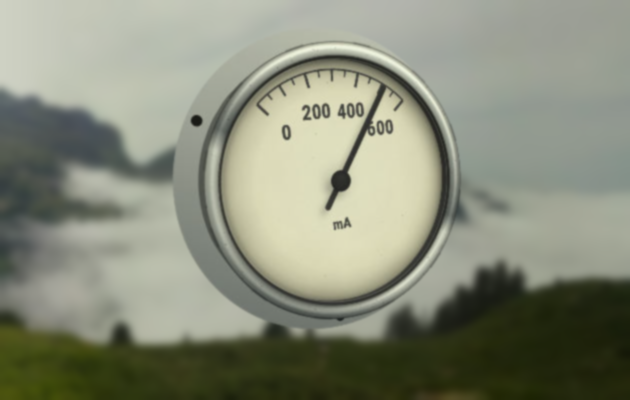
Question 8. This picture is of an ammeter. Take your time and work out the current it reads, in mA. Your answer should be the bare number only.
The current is 500
